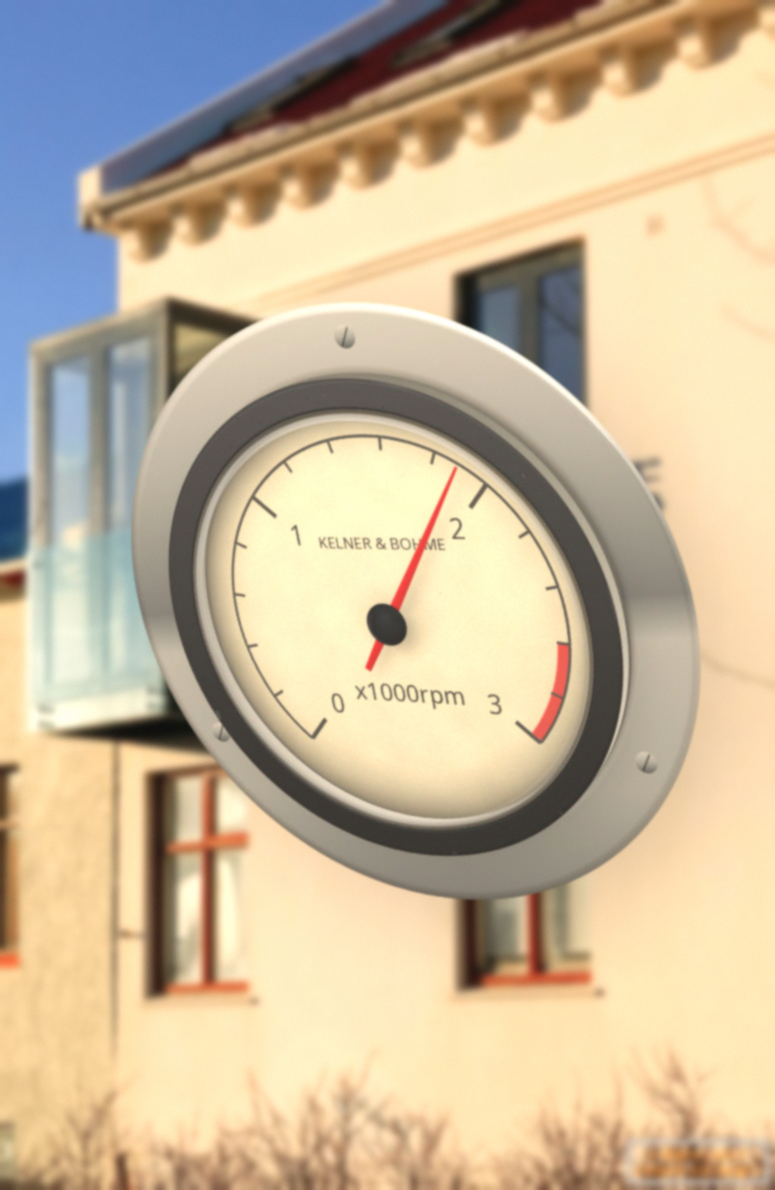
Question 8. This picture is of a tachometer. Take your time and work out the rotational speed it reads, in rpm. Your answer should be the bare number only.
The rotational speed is 1900
